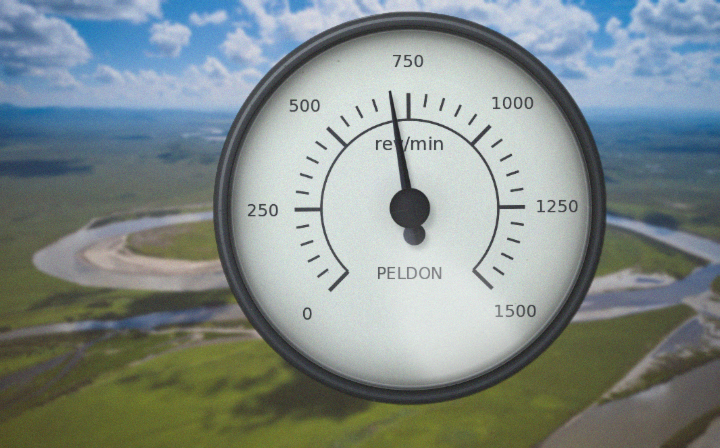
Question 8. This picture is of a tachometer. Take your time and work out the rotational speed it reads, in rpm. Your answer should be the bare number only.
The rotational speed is 700
